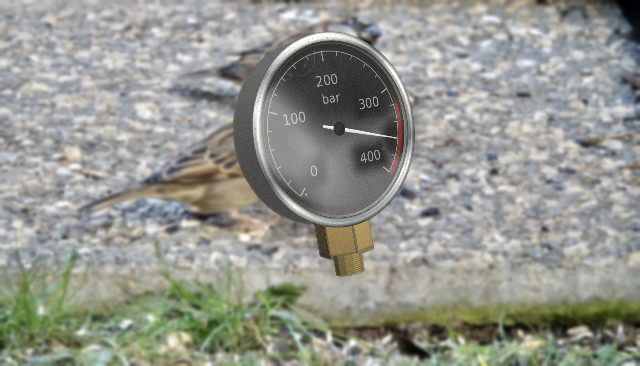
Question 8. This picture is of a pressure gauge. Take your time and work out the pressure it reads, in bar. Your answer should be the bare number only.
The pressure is 360
